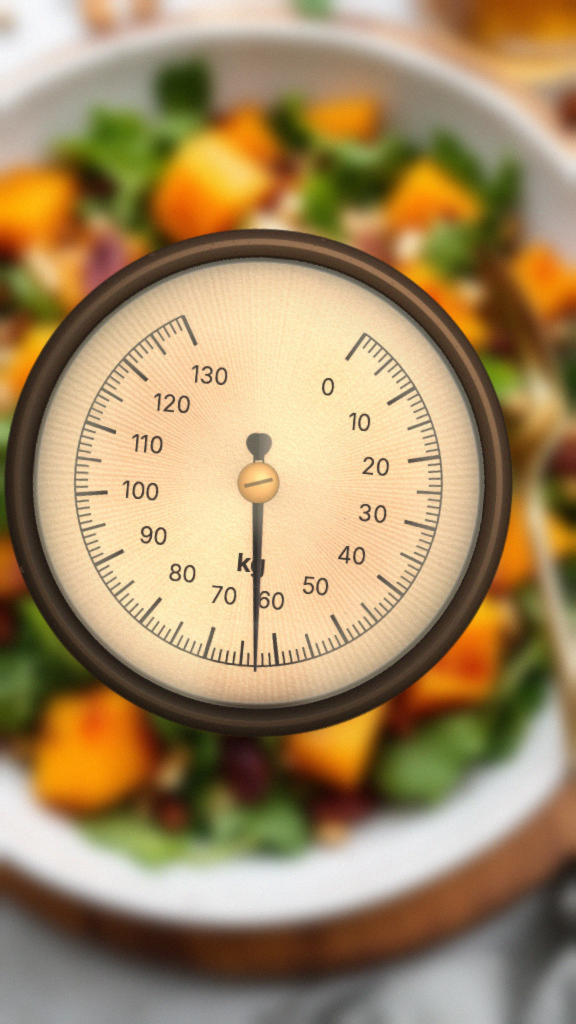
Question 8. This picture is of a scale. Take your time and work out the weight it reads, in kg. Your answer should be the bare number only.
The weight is 63
